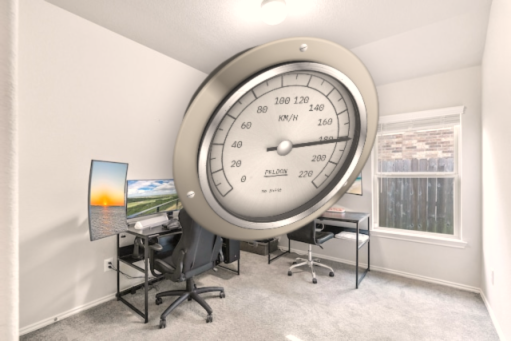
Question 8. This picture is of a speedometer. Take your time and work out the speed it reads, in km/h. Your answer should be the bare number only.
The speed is 180
